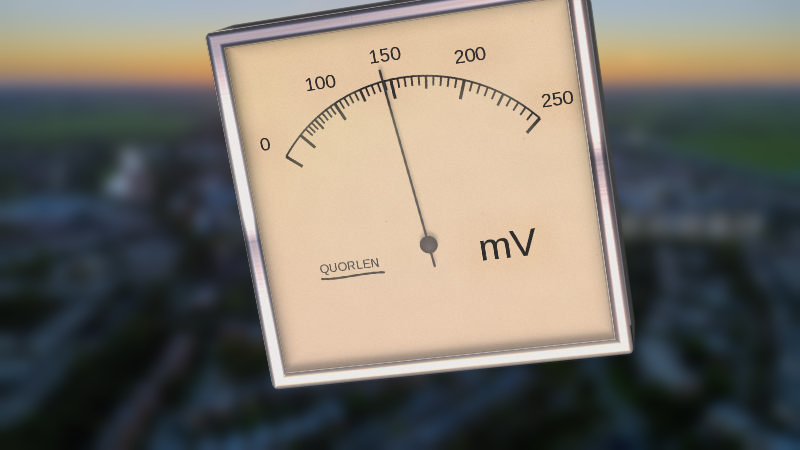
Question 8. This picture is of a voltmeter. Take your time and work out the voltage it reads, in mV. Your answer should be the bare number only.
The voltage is 145
